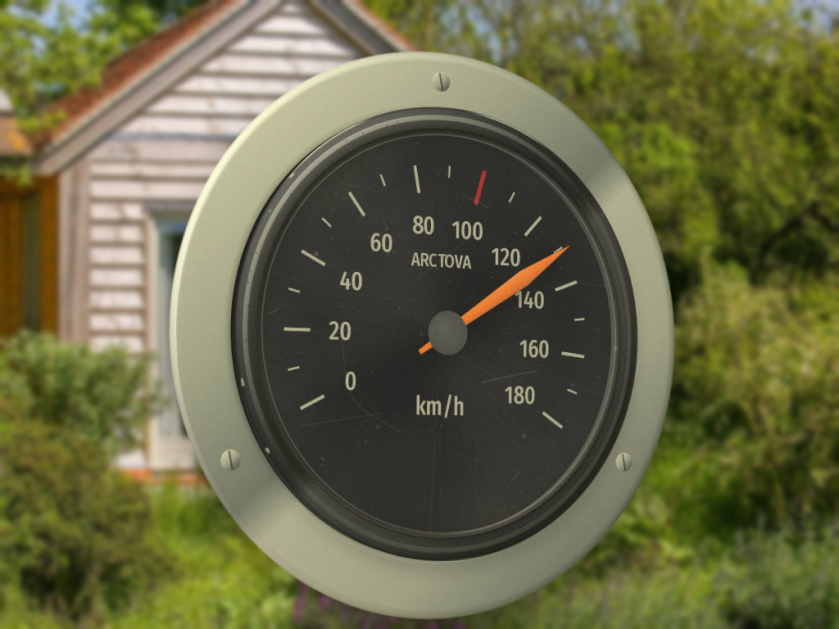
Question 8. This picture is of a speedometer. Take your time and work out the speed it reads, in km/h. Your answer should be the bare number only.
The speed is 130
